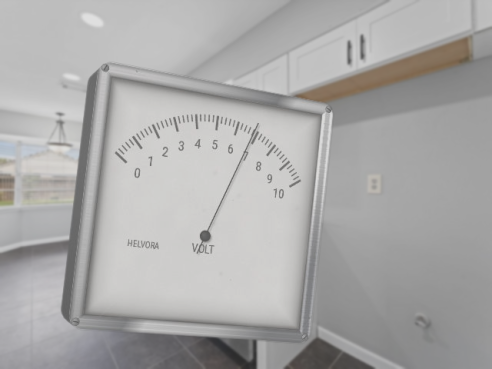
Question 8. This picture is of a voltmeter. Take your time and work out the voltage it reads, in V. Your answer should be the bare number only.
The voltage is 6.8
